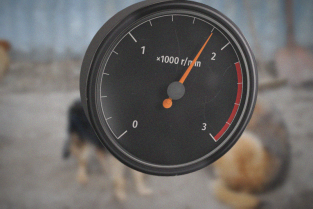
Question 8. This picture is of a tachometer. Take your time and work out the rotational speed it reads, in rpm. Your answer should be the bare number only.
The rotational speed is 1800
